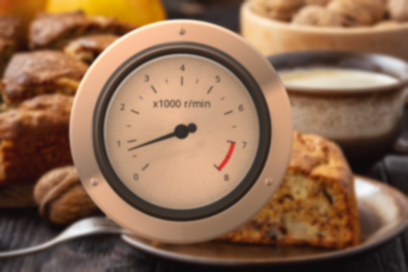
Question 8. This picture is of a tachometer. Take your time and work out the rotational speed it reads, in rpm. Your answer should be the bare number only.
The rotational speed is 750
